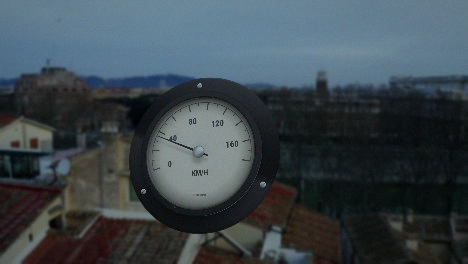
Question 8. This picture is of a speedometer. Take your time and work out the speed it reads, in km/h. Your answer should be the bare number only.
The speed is 35
